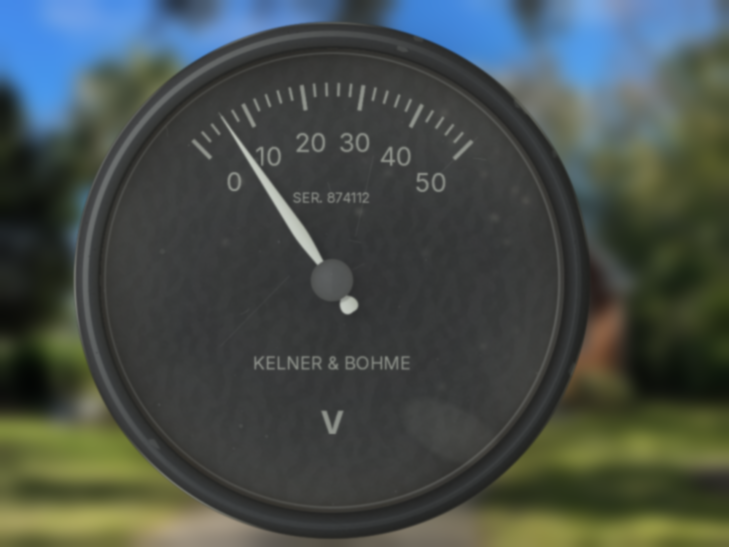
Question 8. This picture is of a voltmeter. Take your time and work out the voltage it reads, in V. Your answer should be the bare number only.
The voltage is 6
